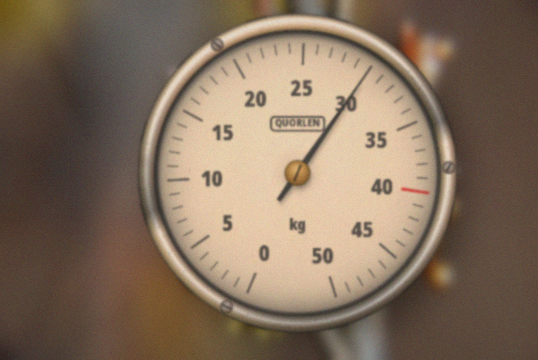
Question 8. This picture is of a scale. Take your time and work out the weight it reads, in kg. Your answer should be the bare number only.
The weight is 30
